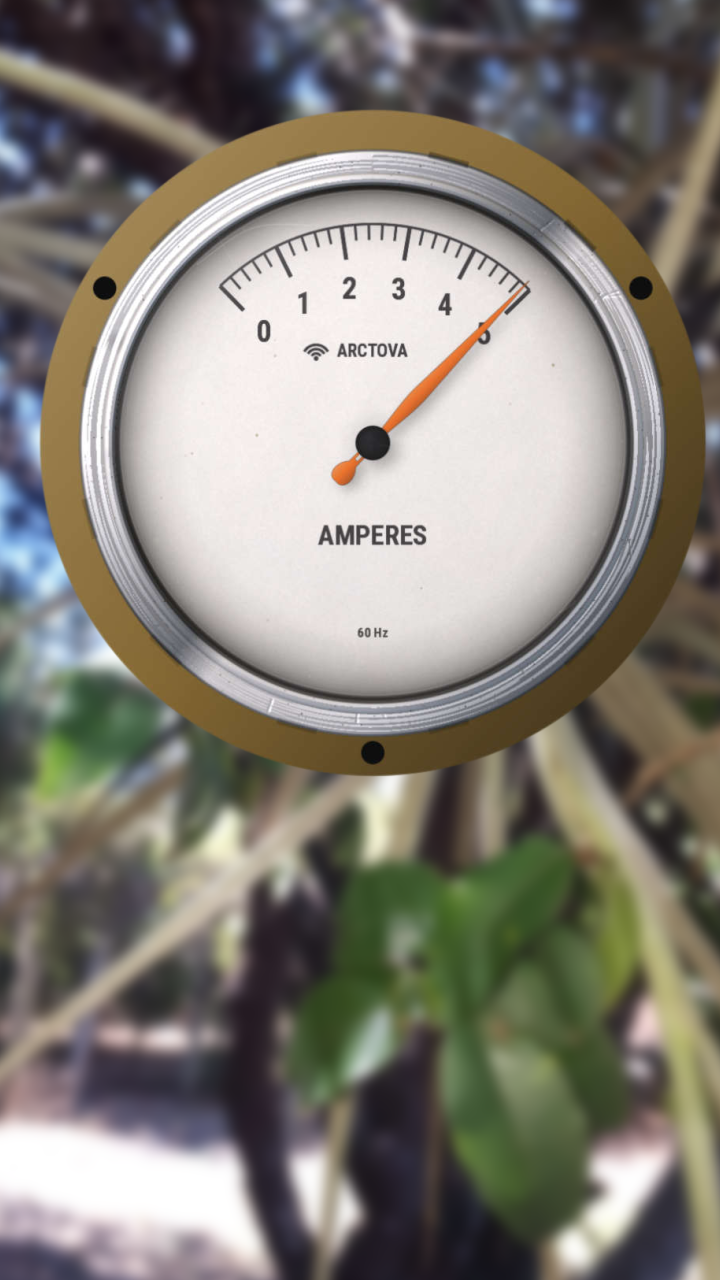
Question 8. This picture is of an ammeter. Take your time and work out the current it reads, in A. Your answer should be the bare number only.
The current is 4.9
